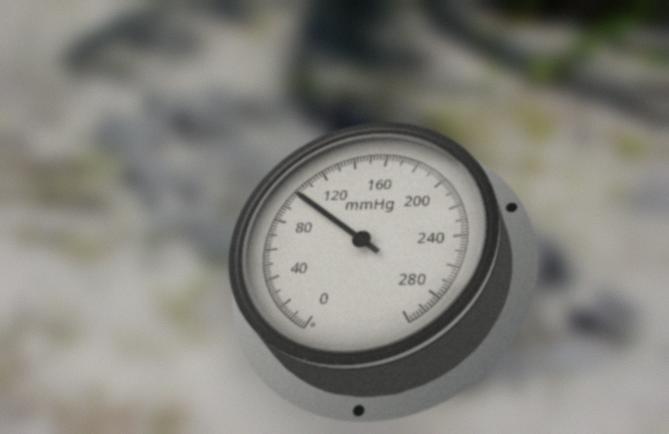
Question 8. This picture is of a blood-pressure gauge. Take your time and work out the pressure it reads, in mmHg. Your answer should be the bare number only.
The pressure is 100
